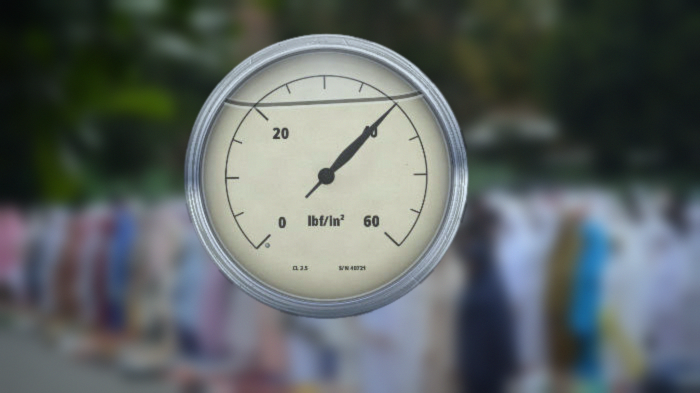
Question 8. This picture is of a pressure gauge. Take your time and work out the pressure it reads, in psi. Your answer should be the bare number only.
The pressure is 40
